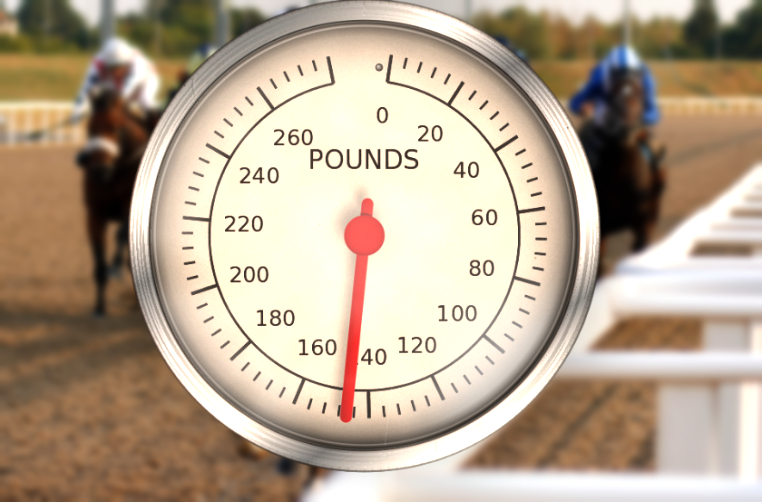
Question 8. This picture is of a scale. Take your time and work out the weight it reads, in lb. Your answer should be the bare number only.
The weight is 146
